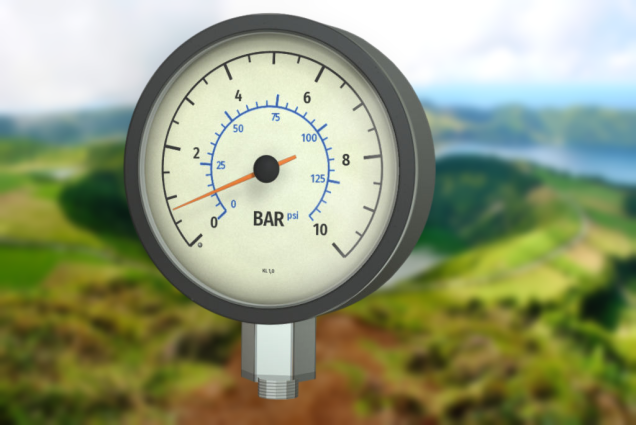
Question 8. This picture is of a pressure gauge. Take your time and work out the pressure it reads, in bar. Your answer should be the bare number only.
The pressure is 0.75
